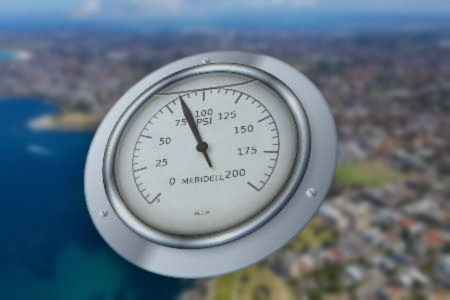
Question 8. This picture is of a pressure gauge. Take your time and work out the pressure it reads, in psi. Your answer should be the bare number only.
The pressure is 85
